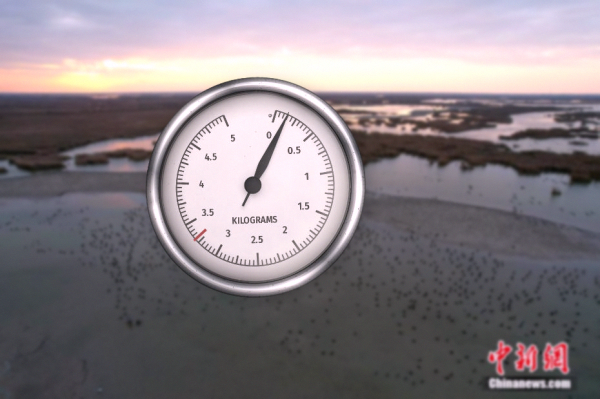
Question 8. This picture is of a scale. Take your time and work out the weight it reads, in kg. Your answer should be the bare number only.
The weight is 0.15
